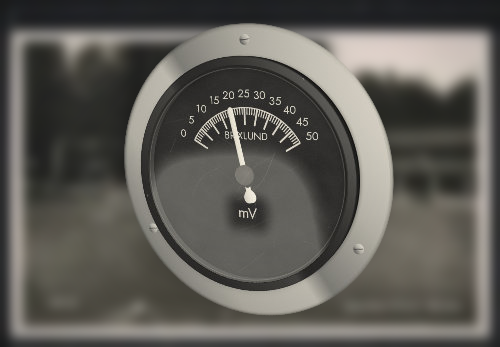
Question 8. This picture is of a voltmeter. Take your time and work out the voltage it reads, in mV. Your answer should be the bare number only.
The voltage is 20
